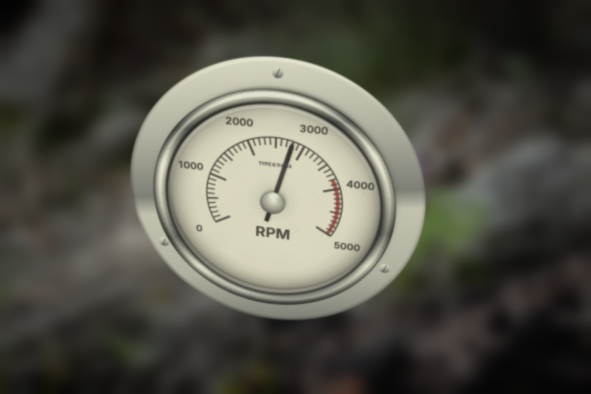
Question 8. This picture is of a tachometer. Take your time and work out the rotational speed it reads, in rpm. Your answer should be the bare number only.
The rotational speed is 2800
